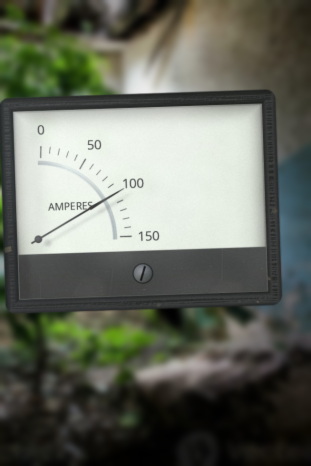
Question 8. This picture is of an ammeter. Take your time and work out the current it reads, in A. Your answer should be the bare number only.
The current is 100
